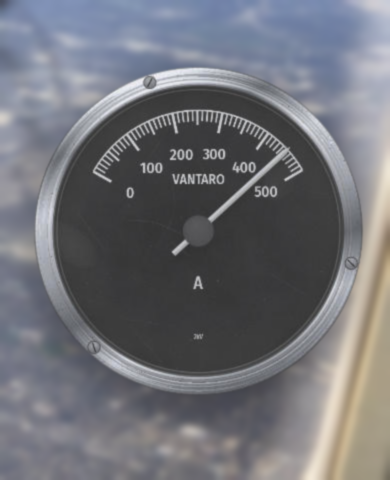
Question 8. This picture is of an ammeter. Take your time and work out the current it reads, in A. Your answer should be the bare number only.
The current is 450
